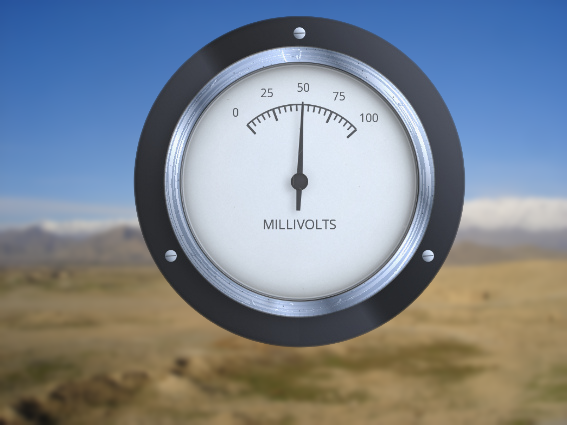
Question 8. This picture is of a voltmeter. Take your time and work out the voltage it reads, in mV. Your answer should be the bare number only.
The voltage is 50
